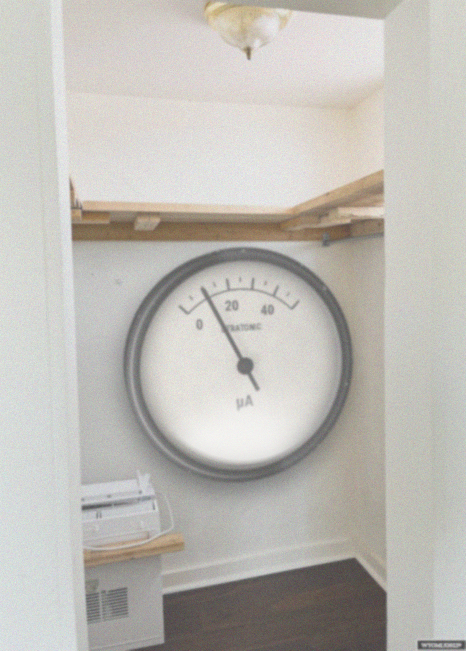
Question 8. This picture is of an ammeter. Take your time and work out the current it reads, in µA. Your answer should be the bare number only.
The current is 10
